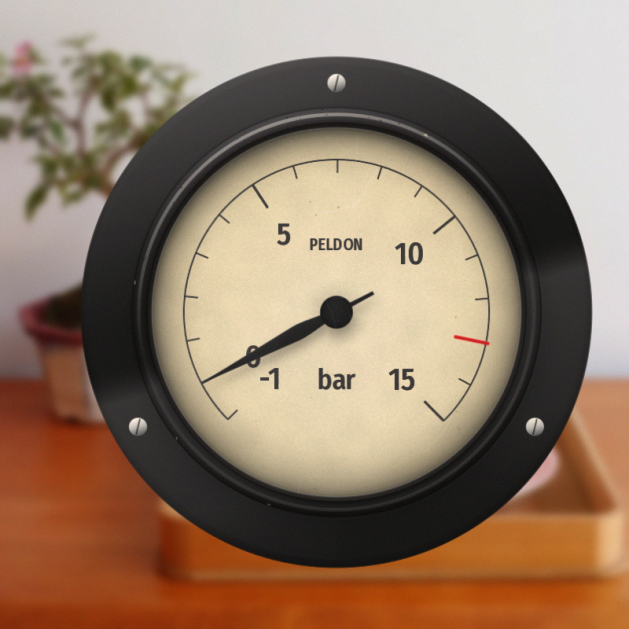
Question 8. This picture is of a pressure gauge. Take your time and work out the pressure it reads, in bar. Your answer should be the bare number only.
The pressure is 0
